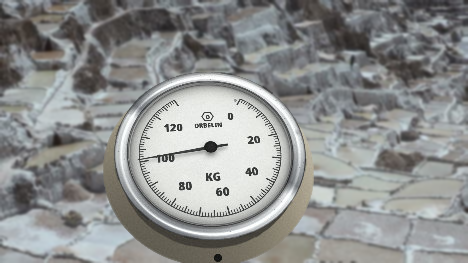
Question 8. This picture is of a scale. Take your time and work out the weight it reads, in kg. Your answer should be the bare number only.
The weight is 100
